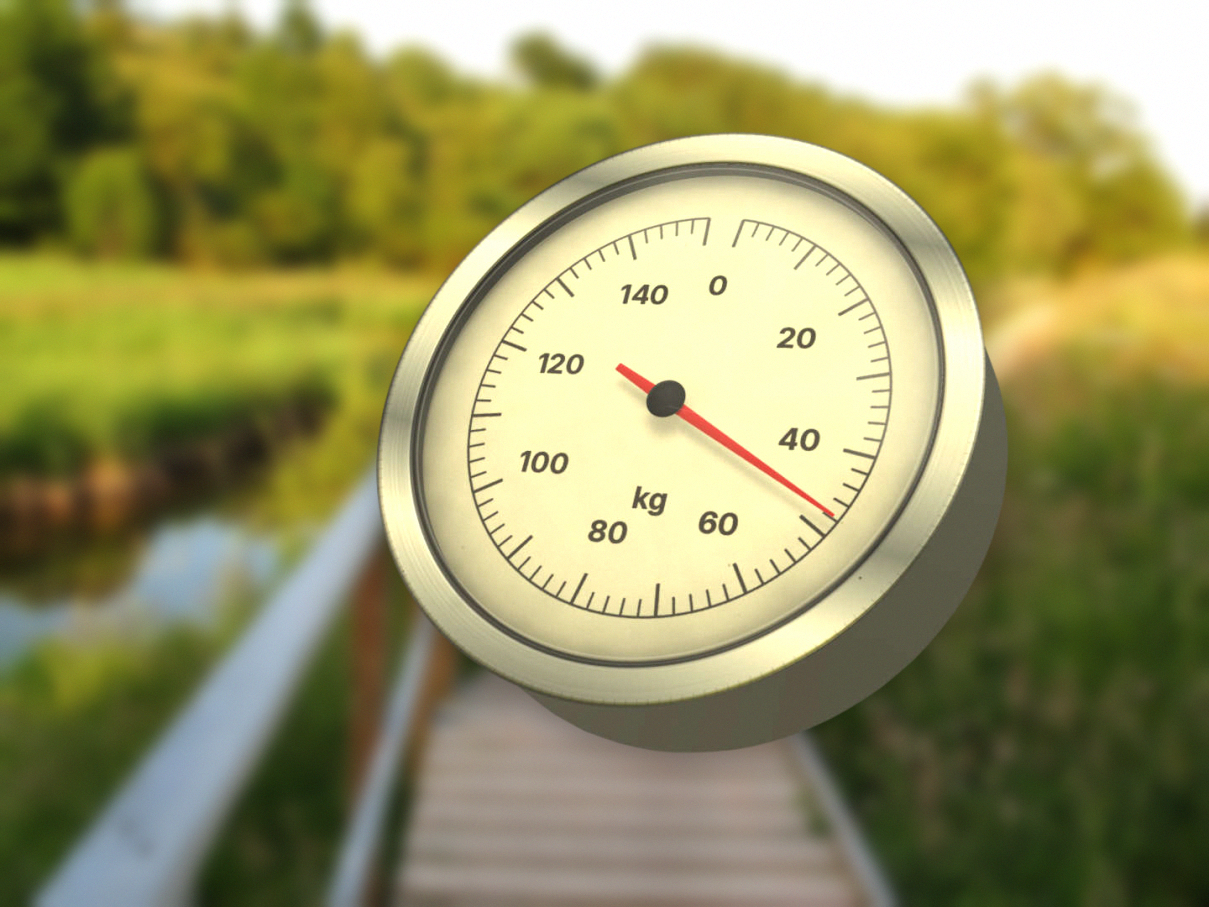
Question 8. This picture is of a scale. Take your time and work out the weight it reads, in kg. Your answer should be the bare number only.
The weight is 48
